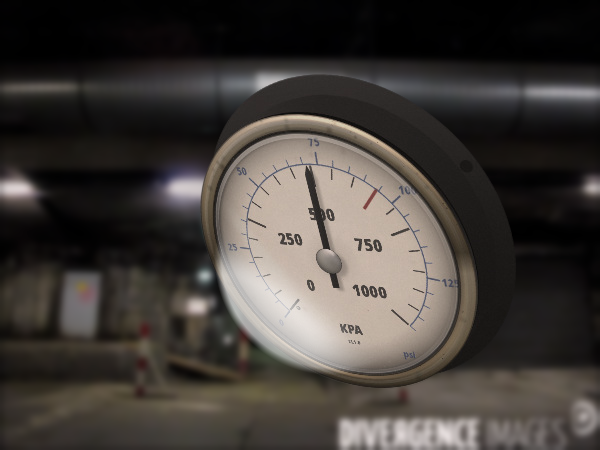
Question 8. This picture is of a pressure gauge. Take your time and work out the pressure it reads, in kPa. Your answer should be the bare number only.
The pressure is 500
